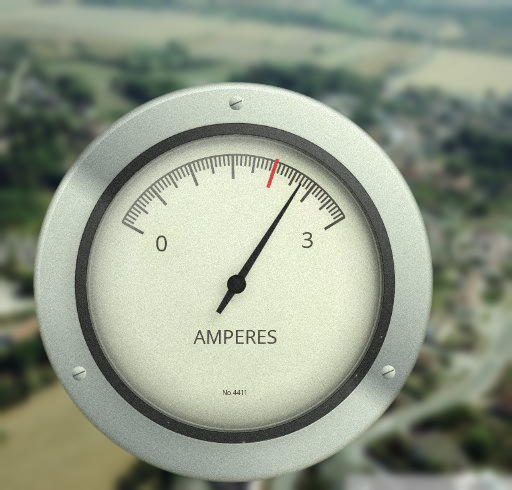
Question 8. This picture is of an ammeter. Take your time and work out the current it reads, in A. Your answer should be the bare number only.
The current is 2.35
